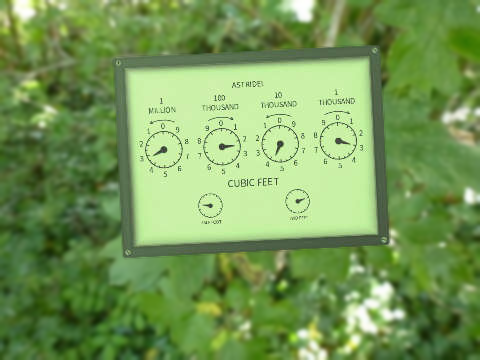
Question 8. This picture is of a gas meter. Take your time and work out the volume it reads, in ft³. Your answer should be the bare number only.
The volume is 324300
